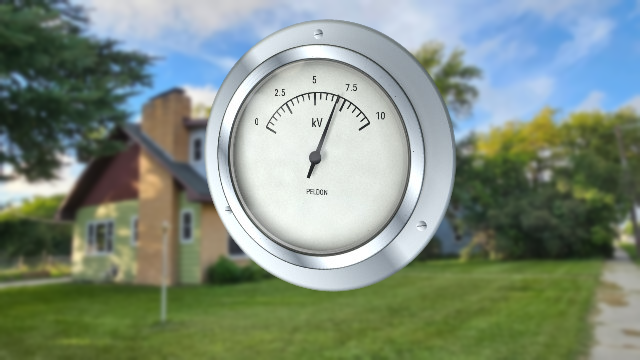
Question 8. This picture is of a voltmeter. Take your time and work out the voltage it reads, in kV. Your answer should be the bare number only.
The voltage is 7
